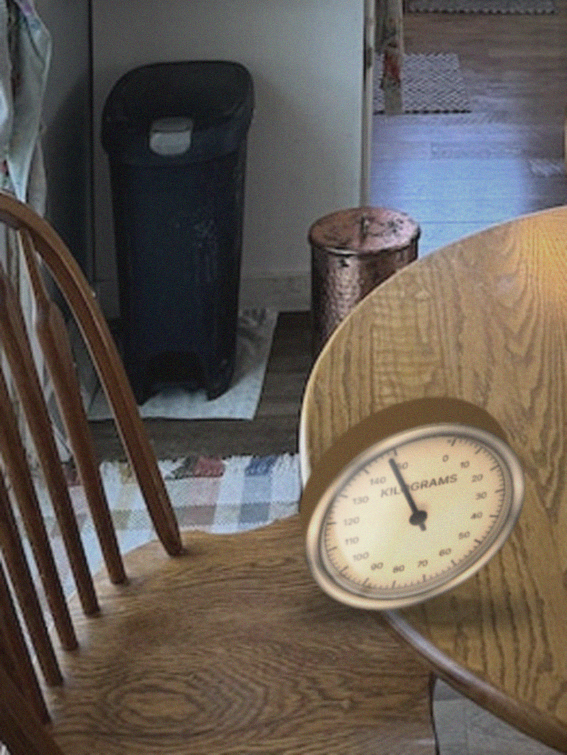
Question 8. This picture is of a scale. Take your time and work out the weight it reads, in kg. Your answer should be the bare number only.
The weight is 148
